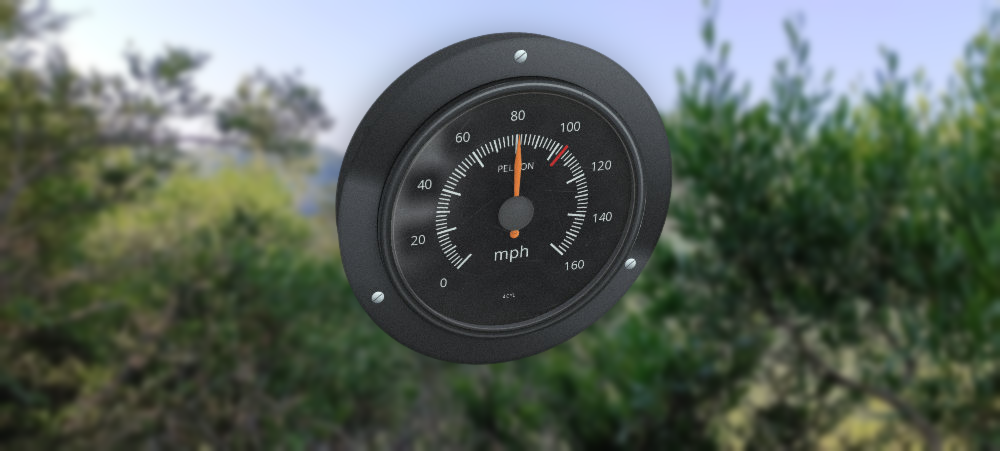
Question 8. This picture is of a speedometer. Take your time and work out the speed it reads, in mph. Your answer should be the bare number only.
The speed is 80
